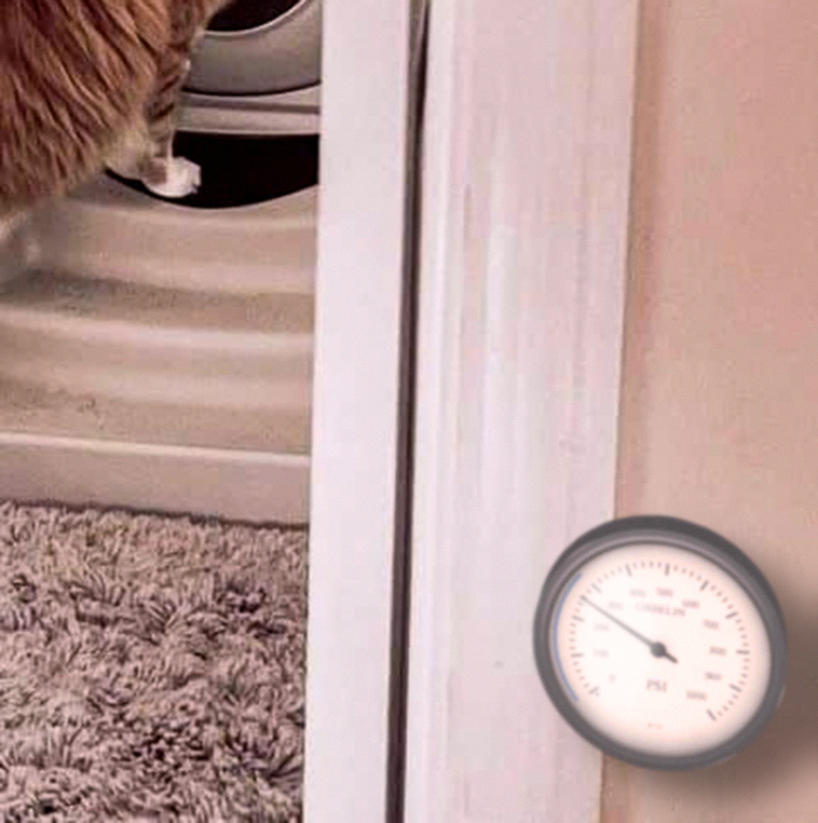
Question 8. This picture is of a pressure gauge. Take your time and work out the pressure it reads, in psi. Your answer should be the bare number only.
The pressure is 260
